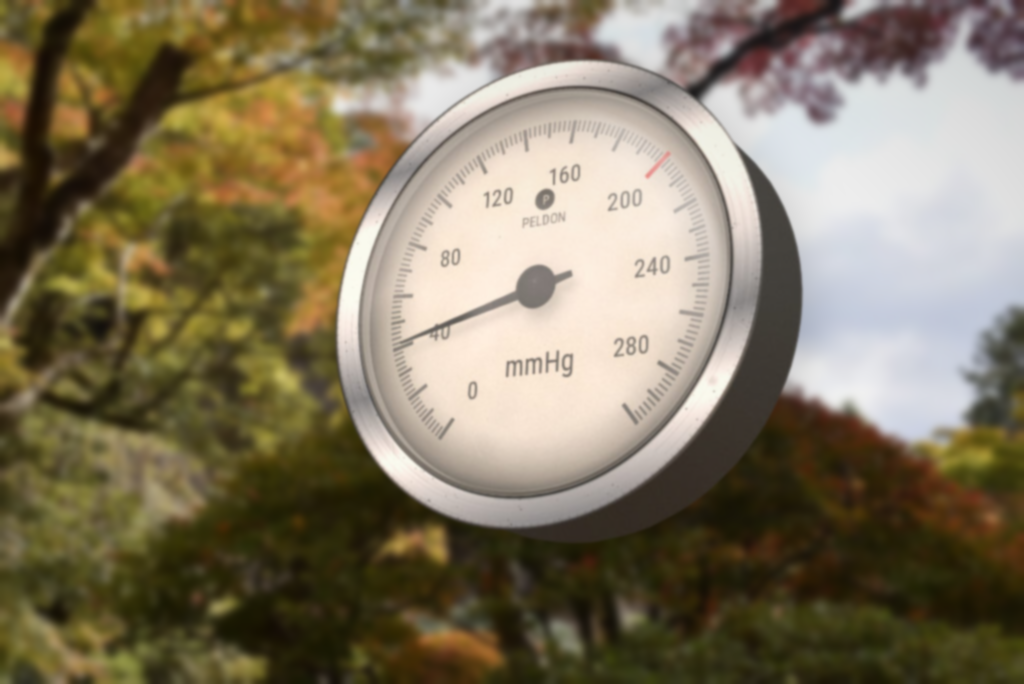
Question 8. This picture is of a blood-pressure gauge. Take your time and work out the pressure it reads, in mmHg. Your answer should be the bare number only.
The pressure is 40
